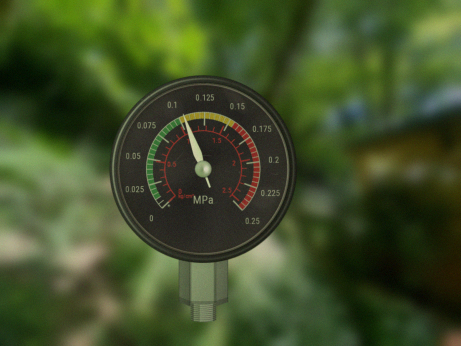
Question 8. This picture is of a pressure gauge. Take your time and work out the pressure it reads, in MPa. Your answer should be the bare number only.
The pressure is 0.105
